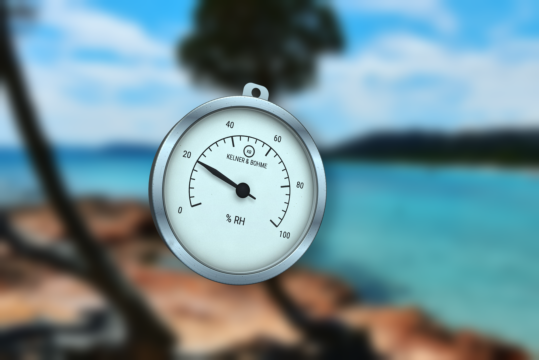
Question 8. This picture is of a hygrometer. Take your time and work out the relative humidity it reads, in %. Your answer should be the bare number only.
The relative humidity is 20
